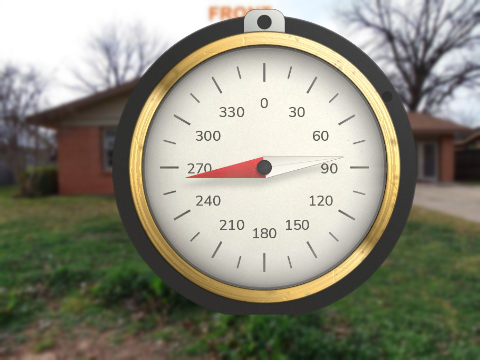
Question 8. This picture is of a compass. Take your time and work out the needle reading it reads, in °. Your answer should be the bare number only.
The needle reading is 262.5
